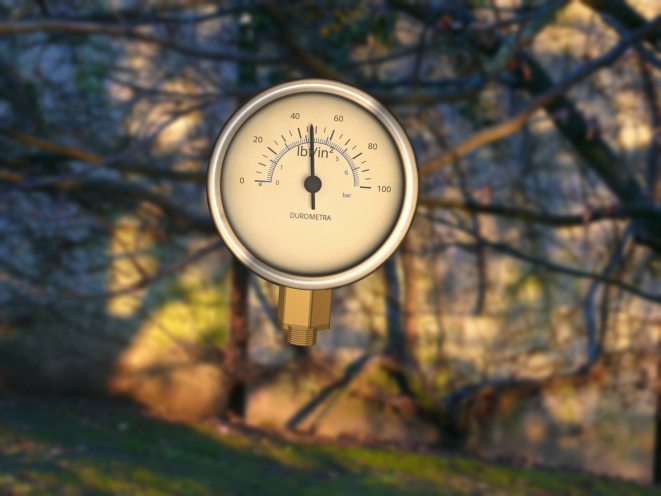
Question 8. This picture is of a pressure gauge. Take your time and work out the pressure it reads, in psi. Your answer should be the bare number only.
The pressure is 47.5
